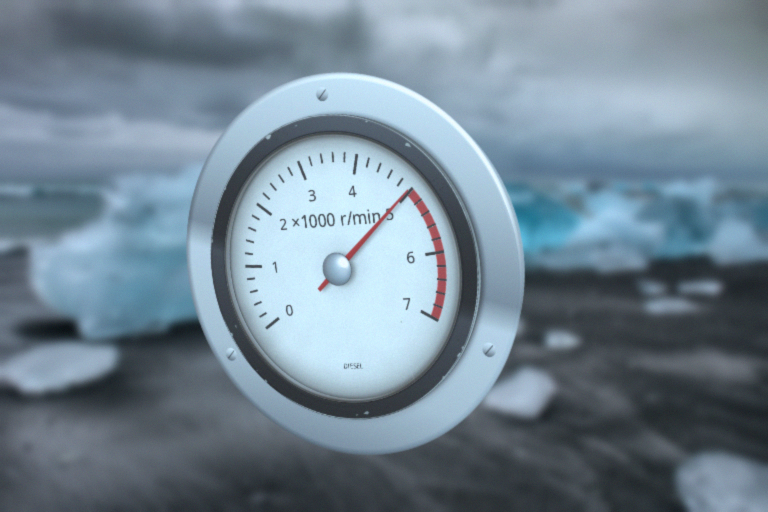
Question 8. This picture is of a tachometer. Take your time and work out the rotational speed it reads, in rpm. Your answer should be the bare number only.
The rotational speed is 5000
